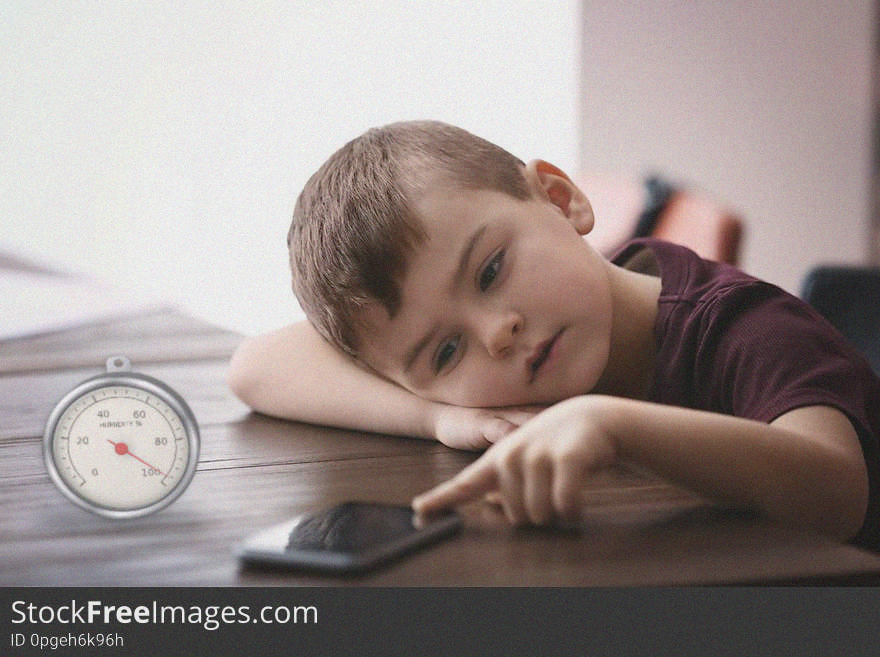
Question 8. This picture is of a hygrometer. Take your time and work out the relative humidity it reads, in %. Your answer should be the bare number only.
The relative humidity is 96
